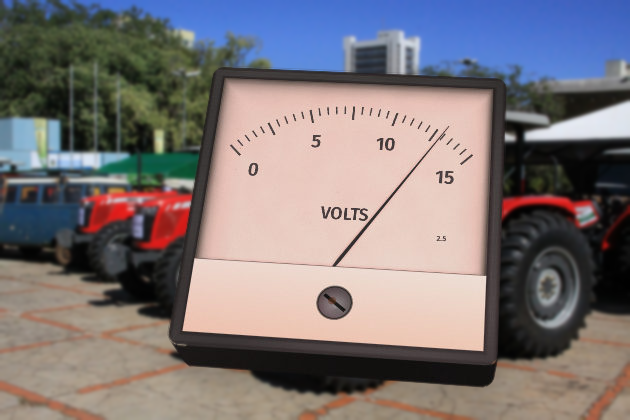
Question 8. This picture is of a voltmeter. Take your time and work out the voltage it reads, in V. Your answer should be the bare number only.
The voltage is 13
